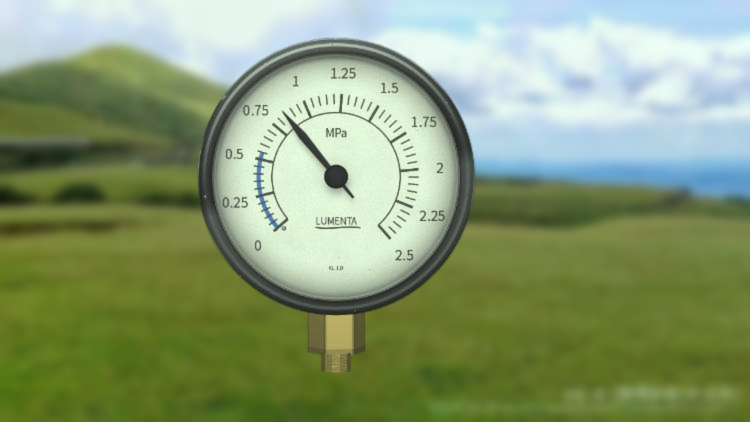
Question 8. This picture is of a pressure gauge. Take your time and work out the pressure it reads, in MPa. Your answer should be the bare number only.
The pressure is 0.85
